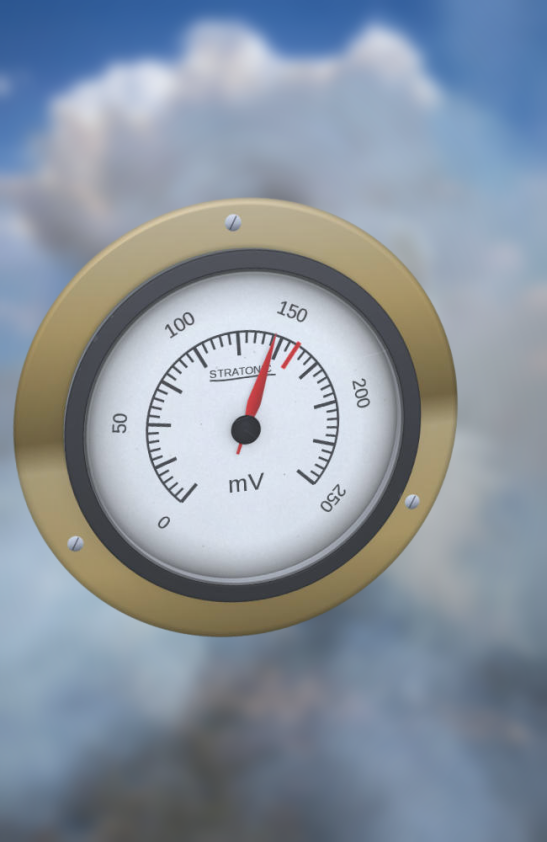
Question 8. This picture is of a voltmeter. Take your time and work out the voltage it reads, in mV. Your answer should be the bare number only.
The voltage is 145
